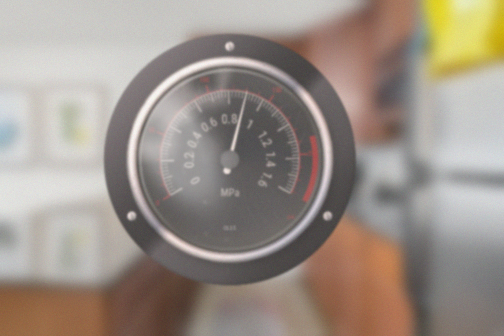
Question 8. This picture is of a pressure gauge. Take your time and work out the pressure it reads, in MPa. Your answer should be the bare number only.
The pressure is 0.9
